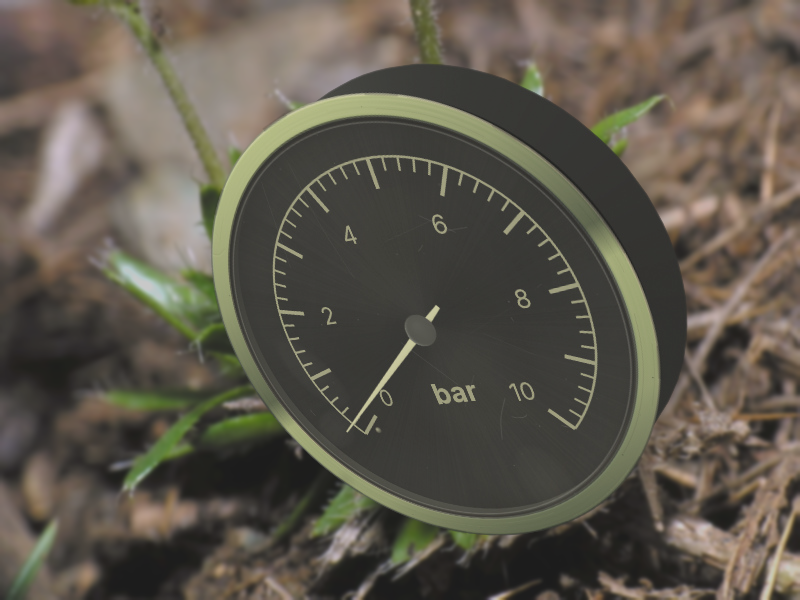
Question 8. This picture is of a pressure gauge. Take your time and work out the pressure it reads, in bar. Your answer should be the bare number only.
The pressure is 0.2
